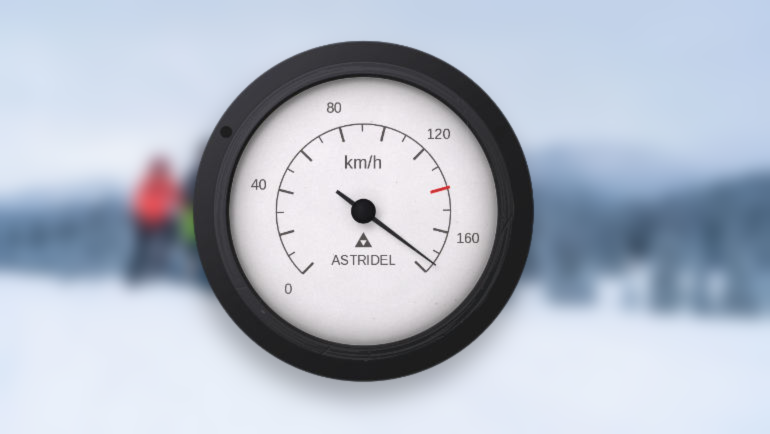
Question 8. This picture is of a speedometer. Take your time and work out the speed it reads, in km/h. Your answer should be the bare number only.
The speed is 175
